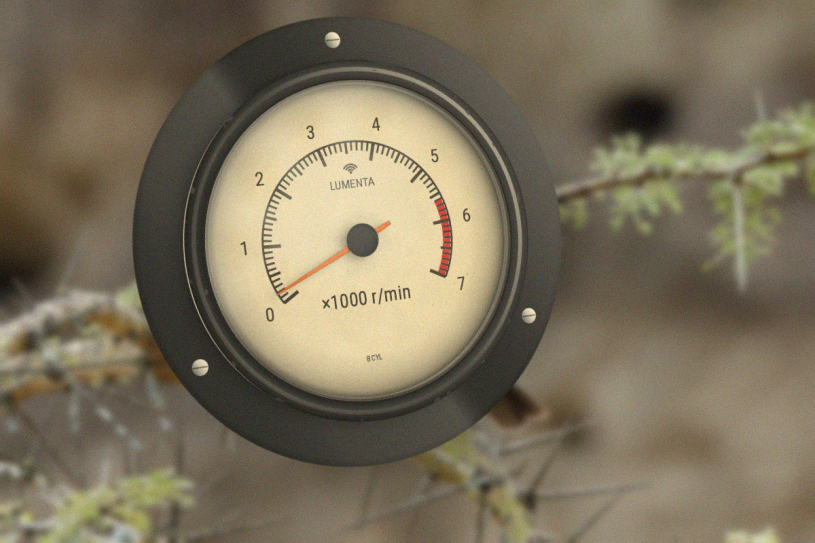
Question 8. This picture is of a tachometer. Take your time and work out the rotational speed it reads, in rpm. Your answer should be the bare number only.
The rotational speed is 200
